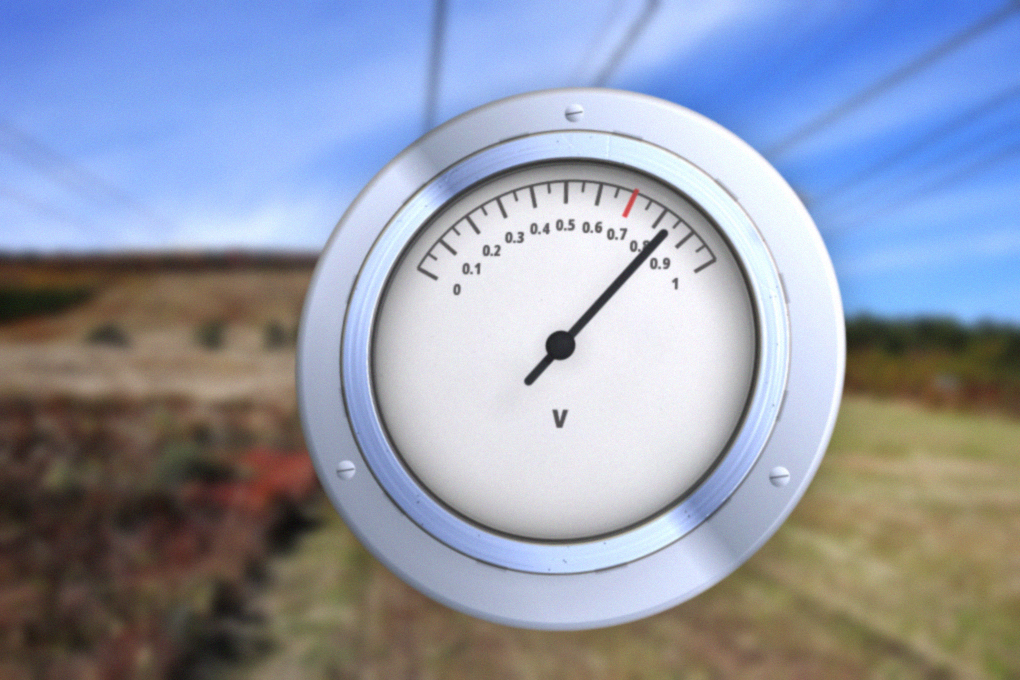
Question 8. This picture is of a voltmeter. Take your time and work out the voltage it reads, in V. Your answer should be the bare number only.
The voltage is 0.85
